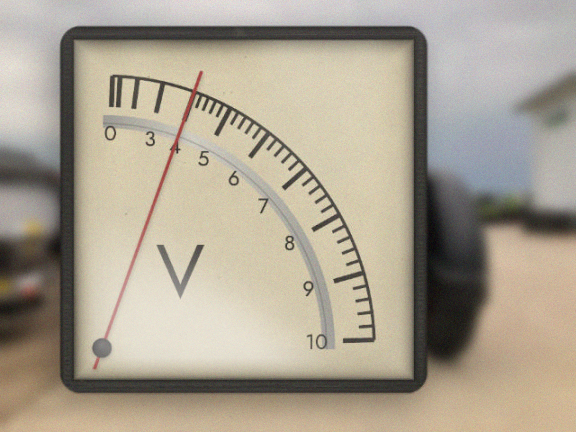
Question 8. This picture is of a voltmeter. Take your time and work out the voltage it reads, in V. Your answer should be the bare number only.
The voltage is 4
